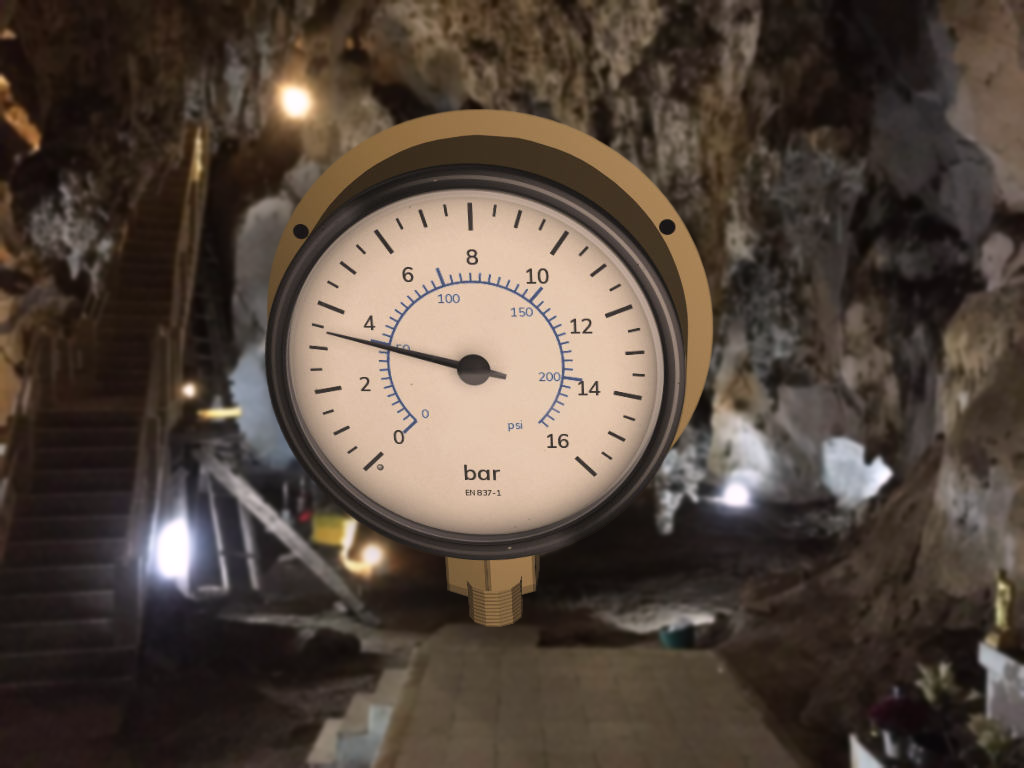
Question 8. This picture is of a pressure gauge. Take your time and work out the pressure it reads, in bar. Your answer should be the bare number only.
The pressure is 3.5
